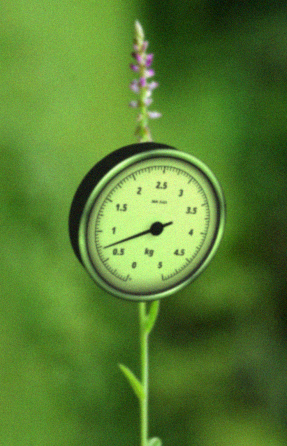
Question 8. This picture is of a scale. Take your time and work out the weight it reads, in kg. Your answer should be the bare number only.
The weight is 0.75
